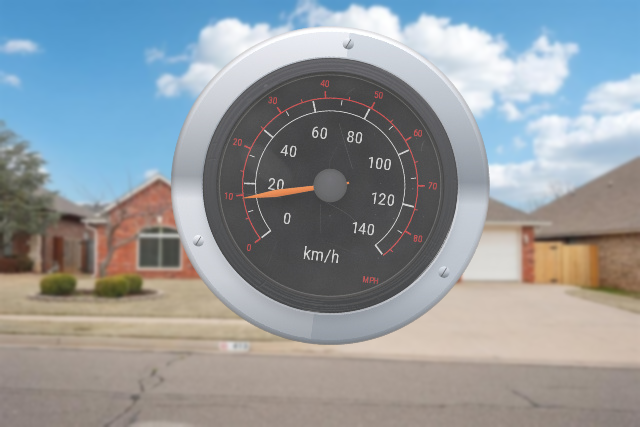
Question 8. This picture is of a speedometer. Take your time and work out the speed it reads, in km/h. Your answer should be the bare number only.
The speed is 15
